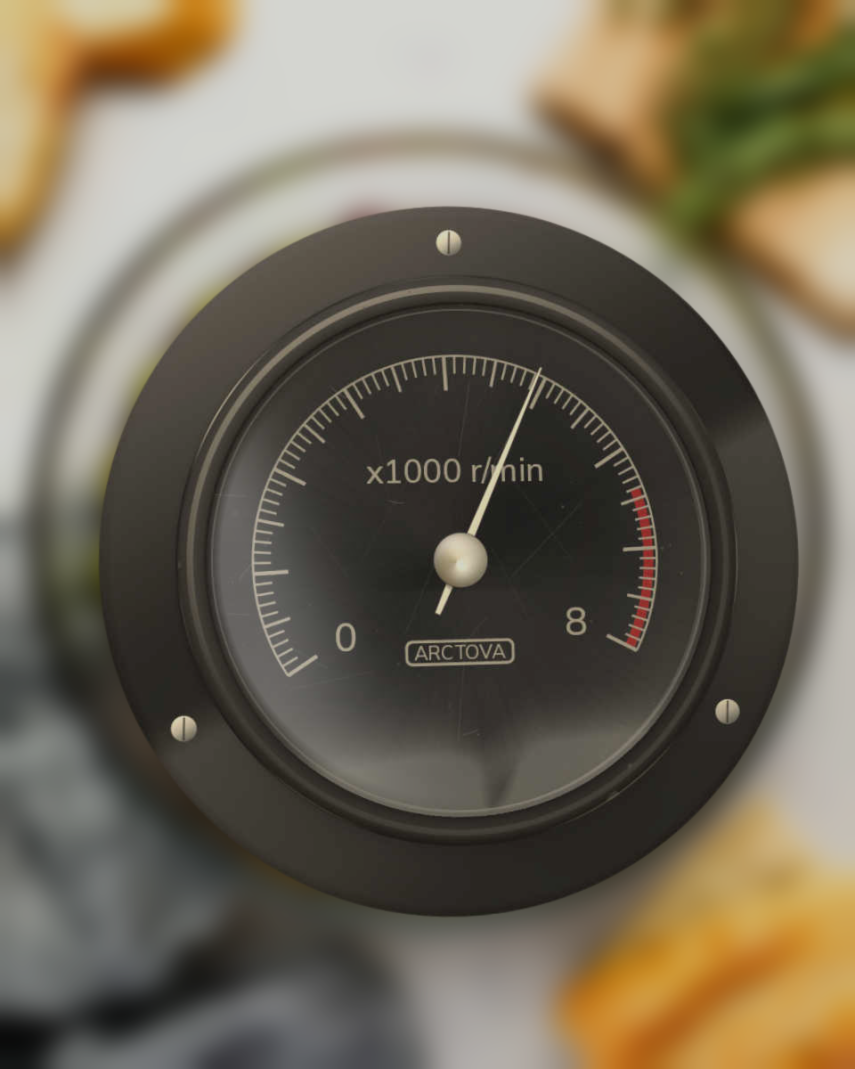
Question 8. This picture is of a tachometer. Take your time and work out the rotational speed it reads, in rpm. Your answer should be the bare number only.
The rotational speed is 4900
